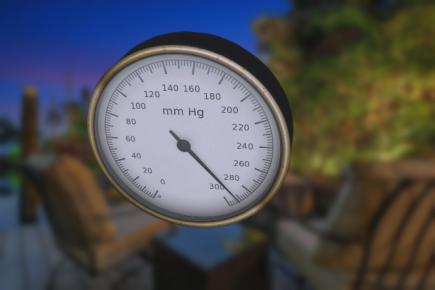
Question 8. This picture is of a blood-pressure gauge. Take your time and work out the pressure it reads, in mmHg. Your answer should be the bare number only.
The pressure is 290
